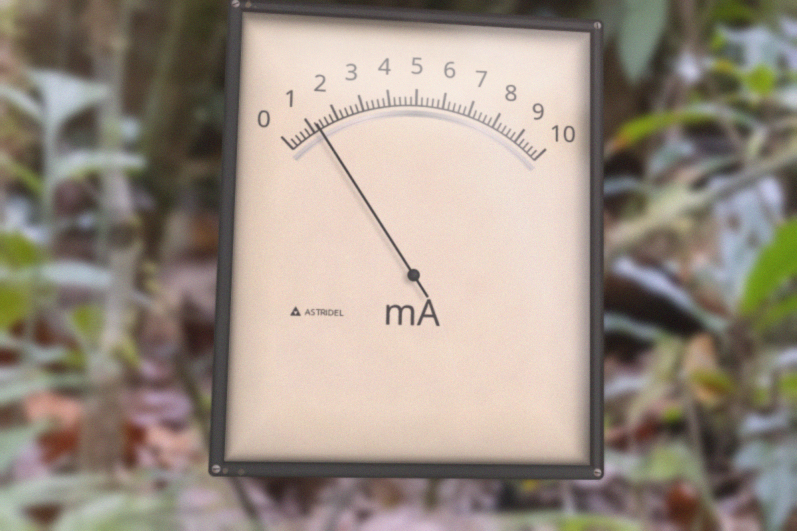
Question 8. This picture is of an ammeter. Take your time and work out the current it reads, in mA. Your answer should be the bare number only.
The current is 1.2
